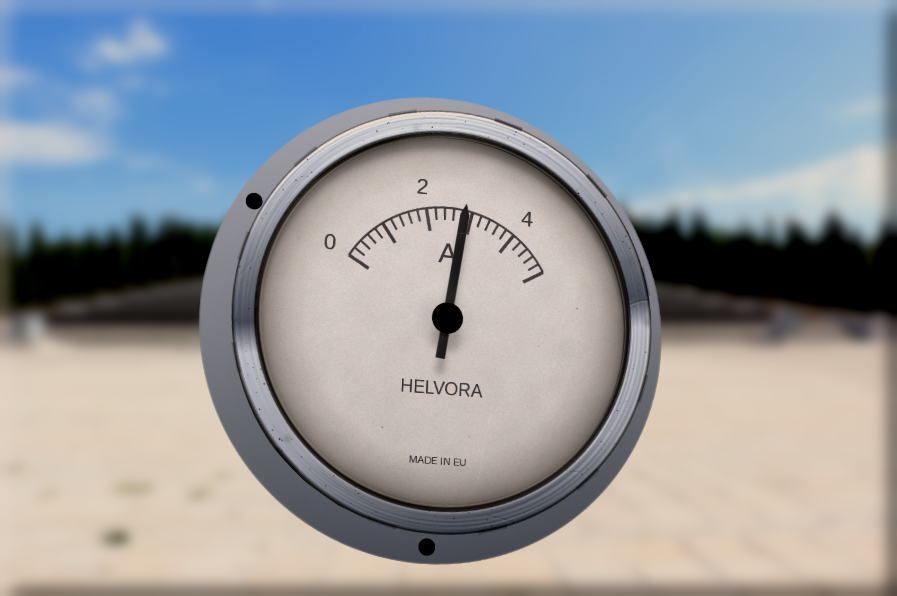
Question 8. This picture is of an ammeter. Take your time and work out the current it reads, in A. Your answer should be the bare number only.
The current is 2.8
